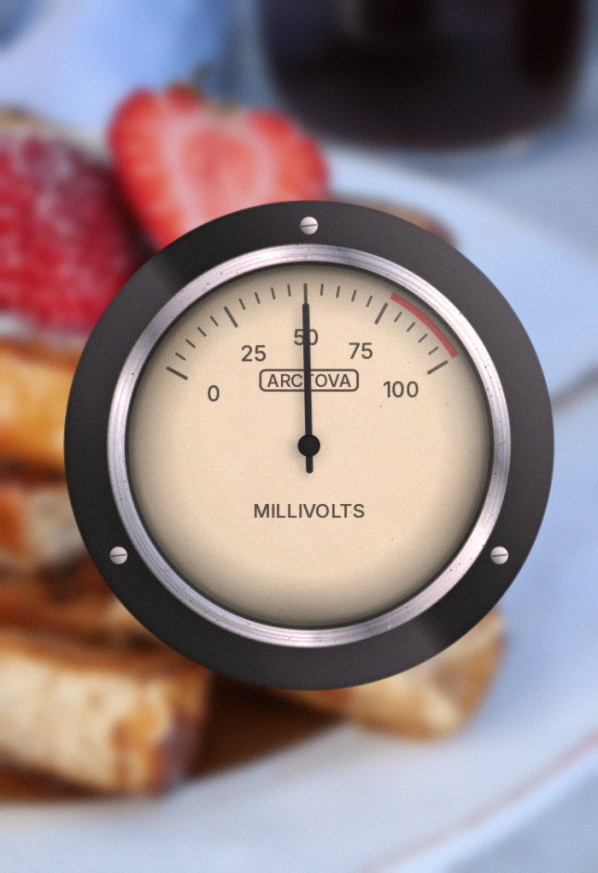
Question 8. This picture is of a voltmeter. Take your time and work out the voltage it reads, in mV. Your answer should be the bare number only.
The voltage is 50
